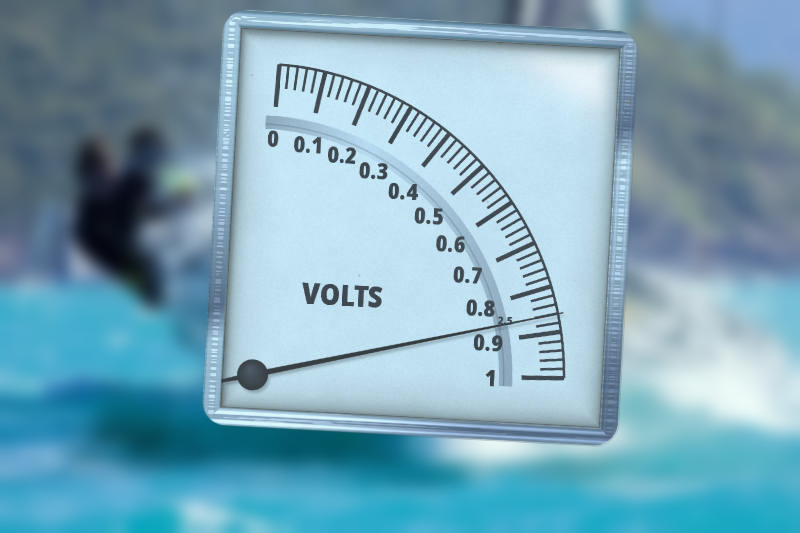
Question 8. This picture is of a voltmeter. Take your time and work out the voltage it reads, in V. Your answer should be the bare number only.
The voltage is 0.86
